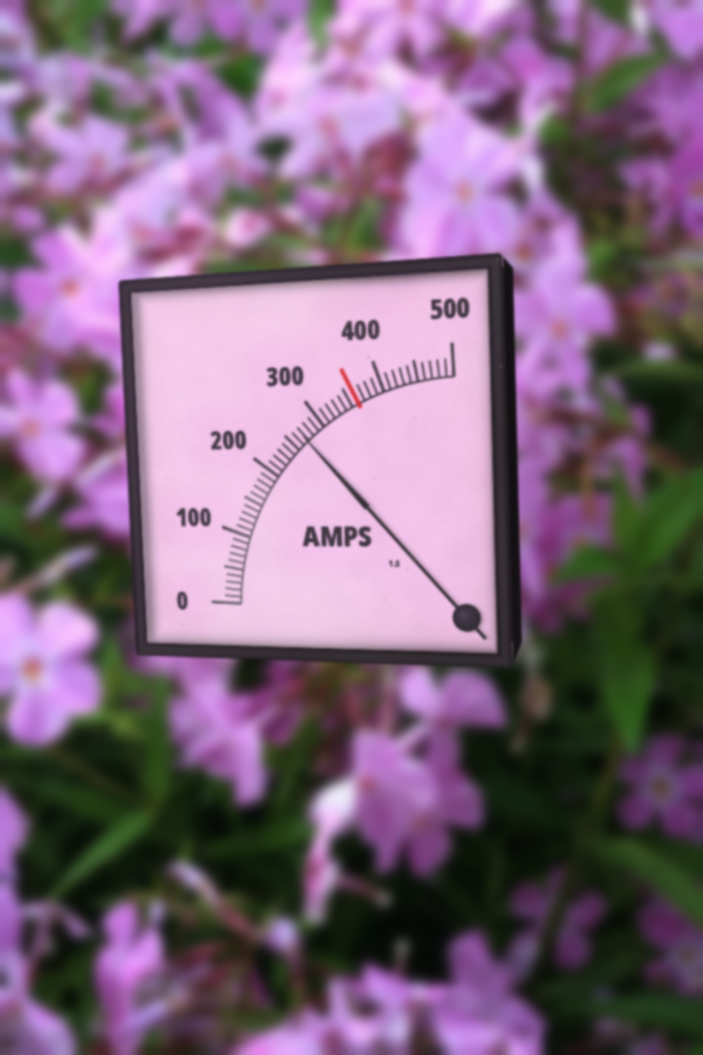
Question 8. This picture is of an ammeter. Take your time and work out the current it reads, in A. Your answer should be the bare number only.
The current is 270
